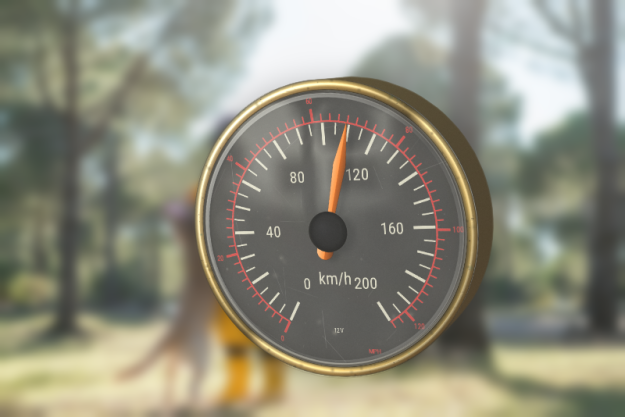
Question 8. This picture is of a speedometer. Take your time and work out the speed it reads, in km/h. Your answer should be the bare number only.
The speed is 110
